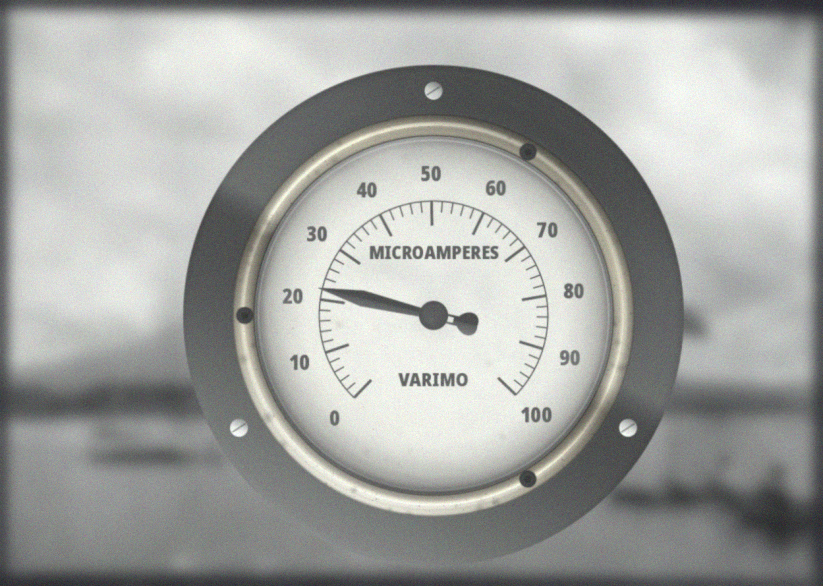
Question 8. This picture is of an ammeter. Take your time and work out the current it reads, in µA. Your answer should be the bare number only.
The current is 22
